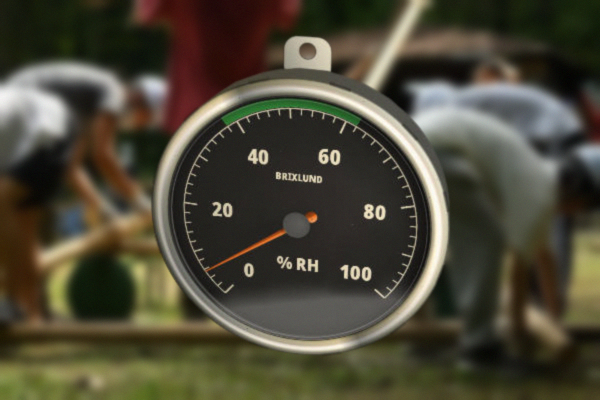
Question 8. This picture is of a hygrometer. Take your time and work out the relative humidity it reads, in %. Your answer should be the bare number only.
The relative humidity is 6
